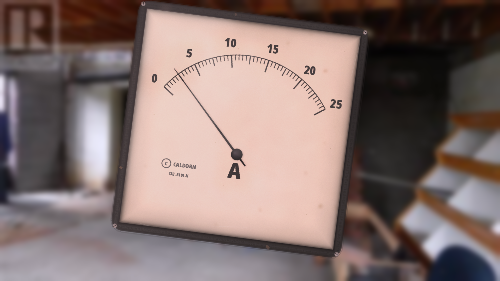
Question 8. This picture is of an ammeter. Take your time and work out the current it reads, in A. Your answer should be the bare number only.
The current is 2.5
